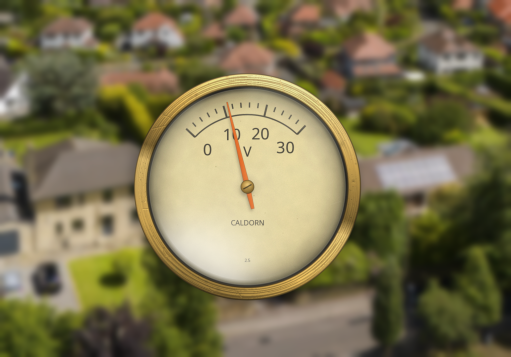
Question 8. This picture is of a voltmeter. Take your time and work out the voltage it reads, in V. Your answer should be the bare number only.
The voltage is 11
